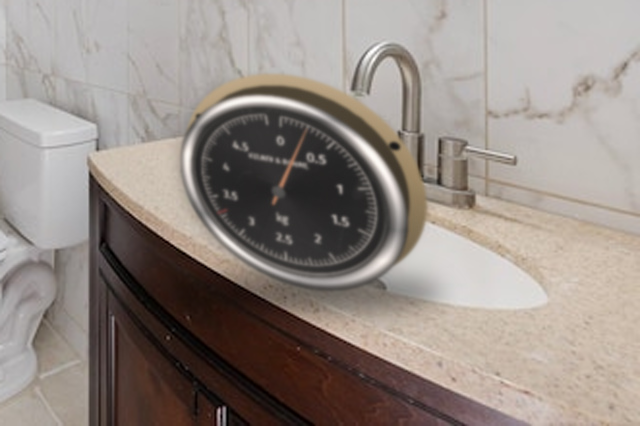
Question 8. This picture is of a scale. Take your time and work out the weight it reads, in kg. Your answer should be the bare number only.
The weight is 0.25
